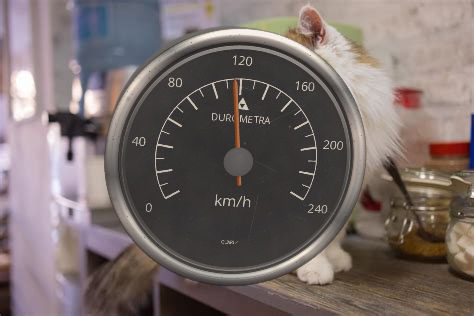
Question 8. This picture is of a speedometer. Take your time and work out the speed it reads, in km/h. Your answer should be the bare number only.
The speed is 115
